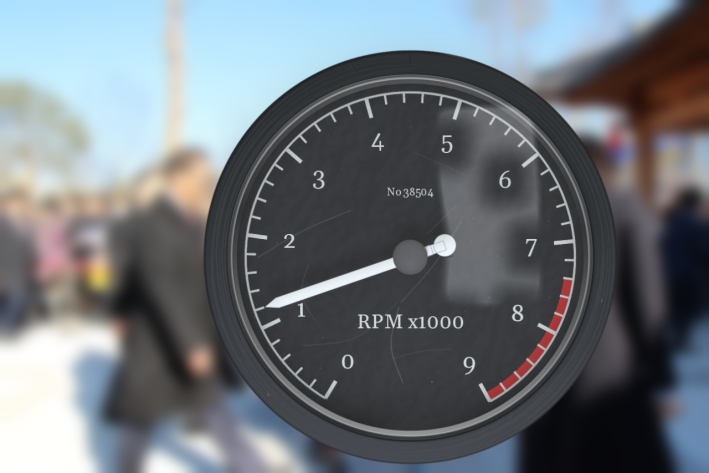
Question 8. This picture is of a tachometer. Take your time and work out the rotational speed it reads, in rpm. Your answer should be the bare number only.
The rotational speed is 1200
